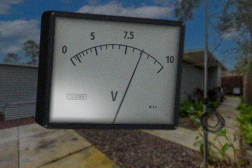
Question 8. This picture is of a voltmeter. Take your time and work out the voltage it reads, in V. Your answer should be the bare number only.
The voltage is 8.5
